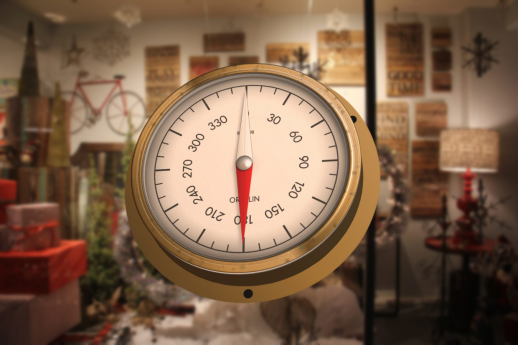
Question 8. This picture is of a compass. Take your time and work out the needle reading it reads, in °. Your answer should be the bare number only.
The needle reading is 180
